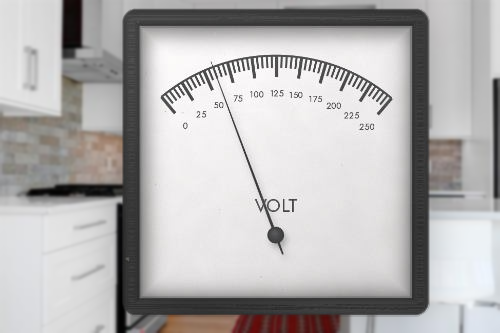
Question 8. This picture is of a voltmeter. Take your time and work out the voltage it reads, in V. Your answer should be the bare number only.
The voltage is 60
